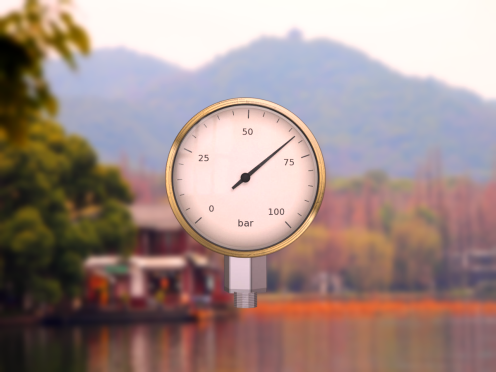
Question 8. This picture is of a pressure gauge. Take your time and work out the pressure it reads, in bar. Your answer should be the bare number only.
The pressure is 67.5
